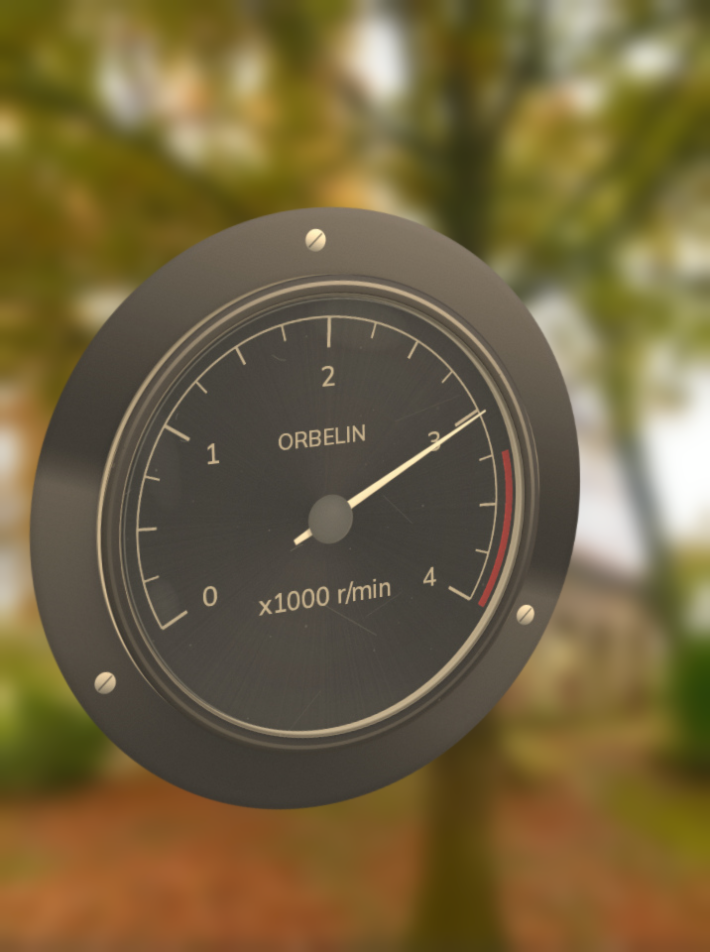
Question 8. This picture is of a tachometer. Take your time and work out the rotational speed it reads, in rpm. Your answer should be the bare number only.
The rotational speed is 3000
